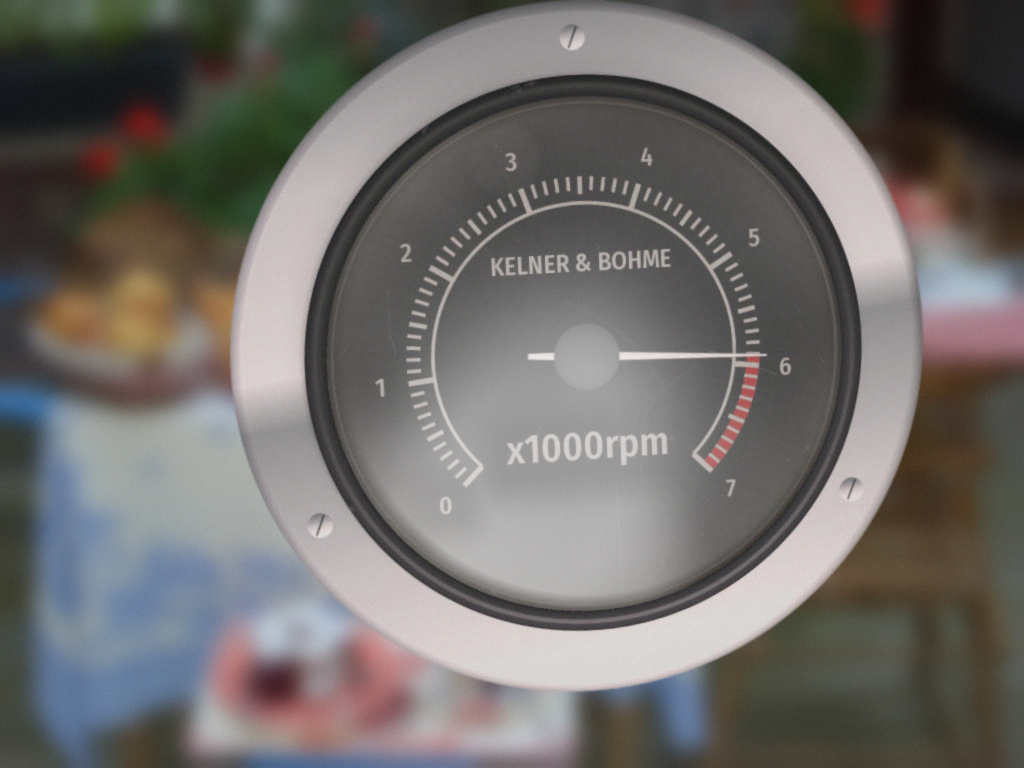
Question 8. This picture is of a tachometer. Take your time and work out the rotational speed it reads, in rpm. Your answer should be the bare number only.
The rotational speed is 5900
